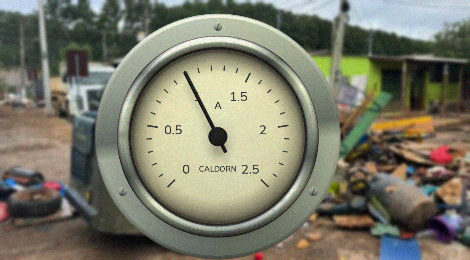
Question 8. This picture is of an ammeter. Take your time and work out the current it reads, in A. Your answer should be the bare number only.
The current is 1
